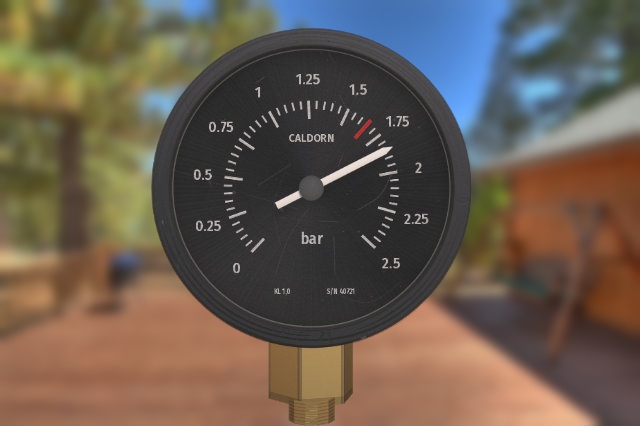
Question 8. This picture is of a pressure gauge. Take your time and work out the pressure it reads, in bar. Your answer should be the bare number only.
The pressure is 1.85
